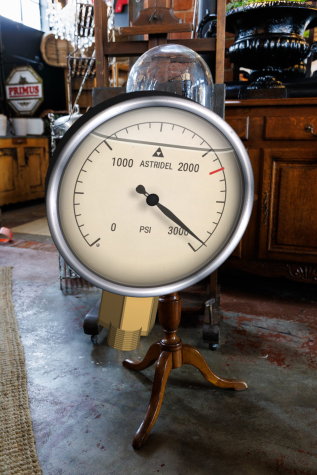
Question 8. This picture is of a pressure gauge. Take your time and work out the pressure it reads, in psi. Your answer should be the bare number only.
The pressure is 2900
